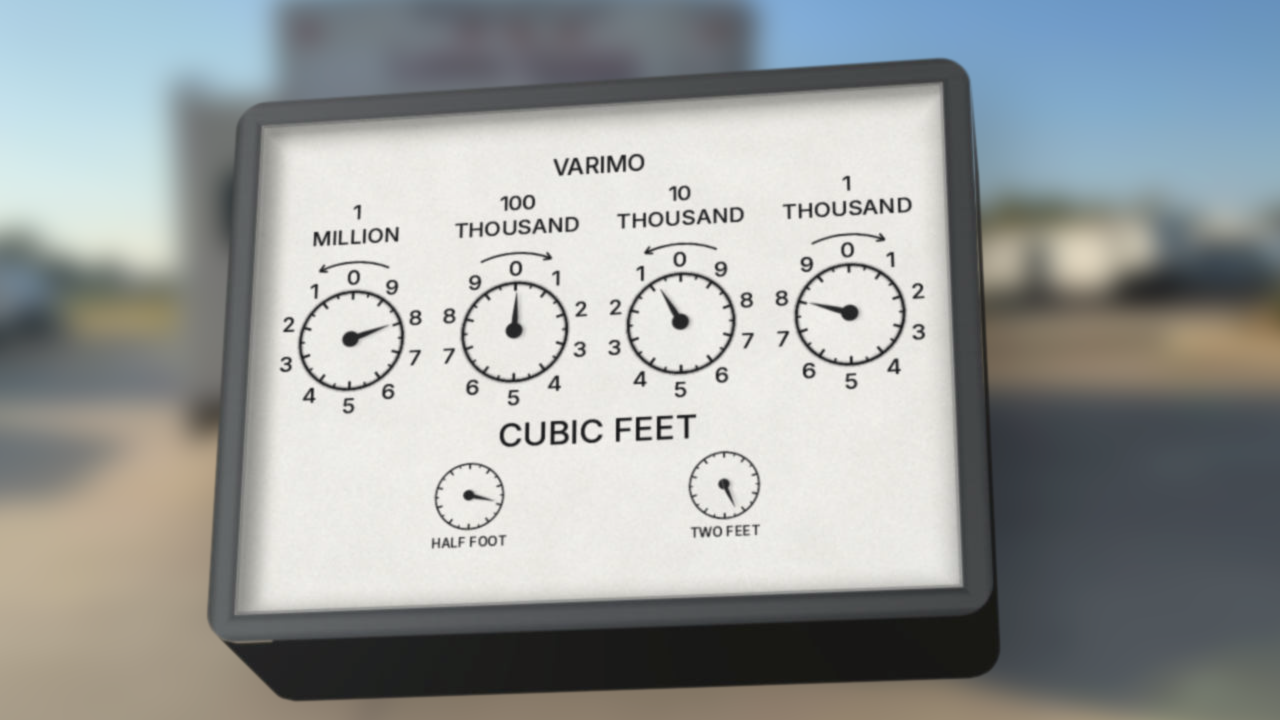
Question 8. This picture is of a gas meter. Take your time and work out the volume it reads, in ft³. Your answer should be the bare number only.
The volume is 800800
